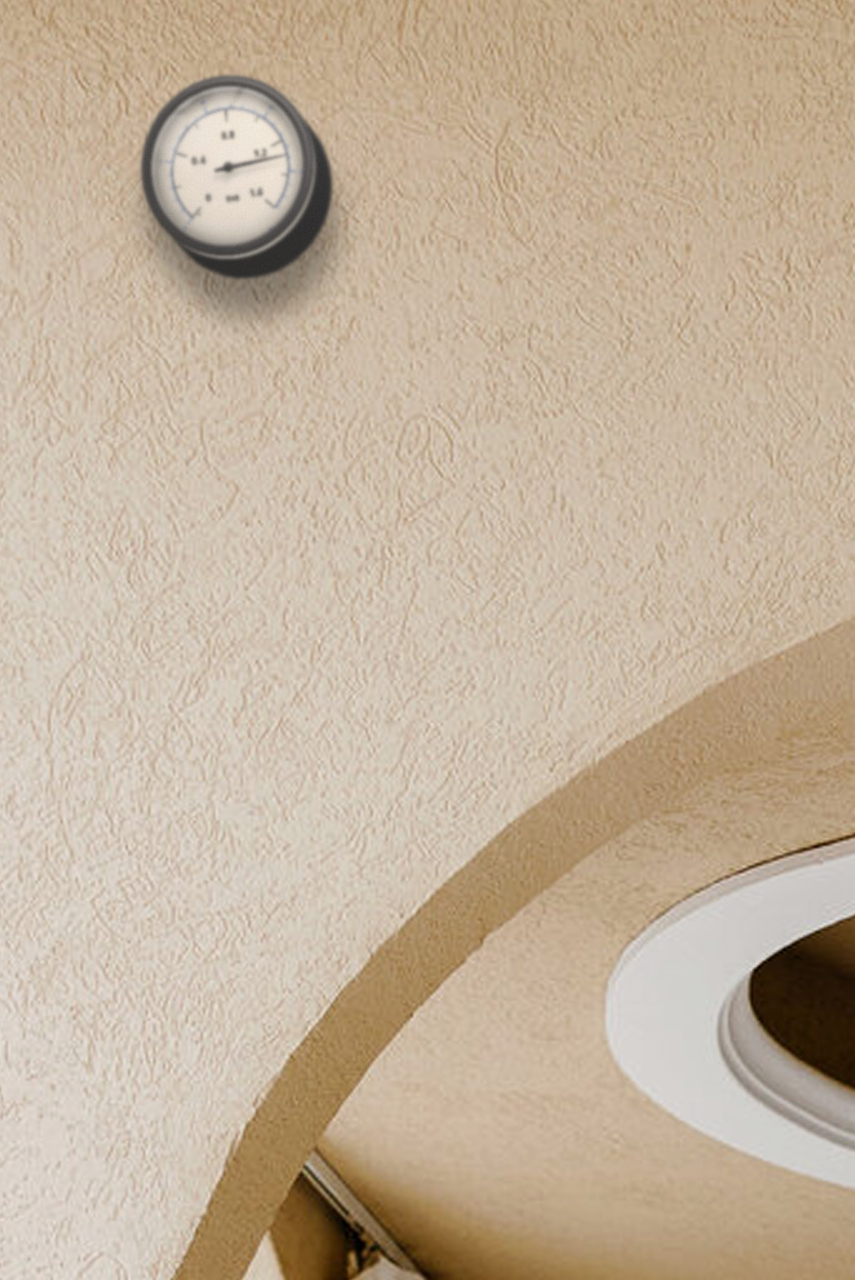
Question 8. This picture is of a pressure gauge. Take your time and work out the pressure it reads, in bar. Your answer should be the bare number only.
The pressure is 1.3
